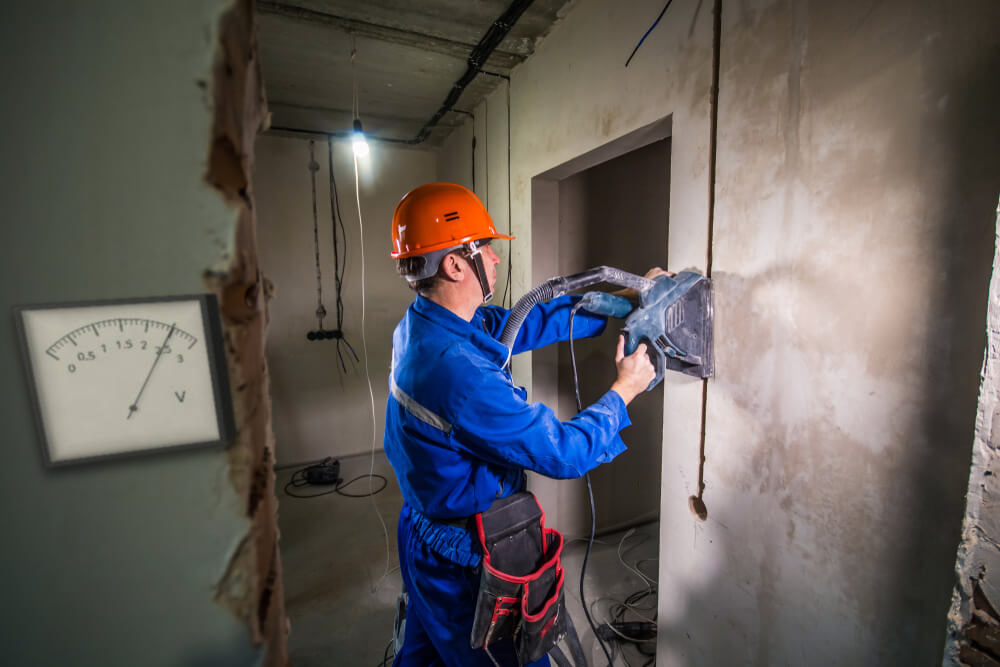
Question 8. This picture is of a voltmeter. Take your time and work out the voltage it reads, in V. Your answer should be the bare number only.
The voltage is 2.5
